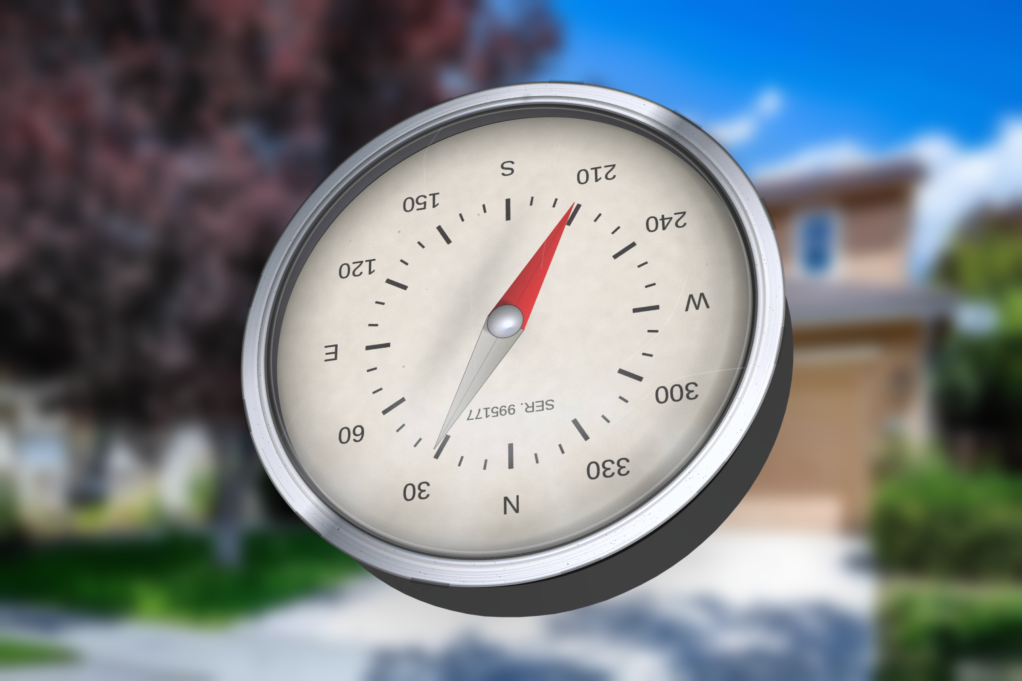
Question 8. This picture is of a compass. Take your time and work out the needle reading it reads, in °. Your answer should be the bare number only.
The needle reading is 210
